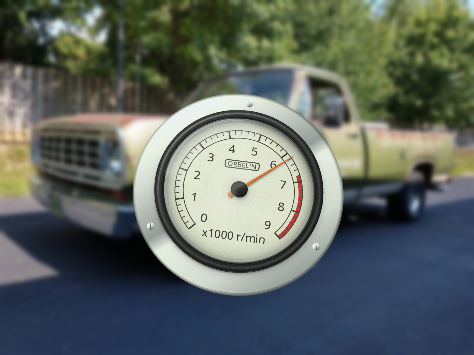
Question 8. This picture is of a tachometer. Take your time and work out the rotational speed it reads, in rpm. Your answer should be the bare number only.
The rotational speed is 6200
